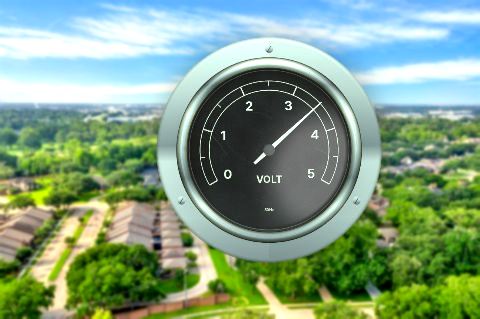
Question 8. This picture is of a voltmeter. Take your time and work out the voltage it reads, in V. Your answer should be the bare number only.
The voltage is 3.5
